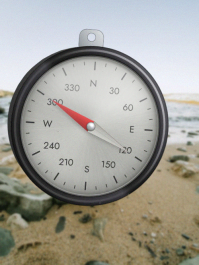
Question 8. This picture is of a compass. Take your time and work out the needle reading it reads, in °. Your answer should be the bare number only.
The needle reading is 300
